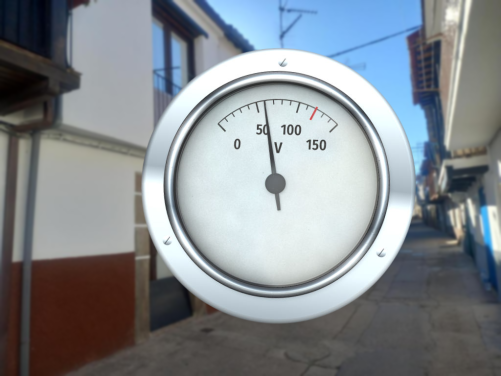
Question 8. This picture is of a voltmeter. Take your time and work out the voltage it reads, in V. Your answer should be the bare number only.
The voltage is 60
